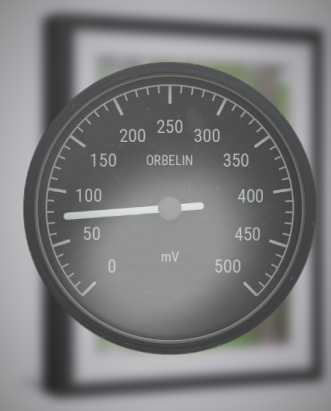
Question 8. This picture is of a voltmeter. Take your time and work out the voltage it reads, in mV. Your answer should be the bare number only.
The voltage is 75
